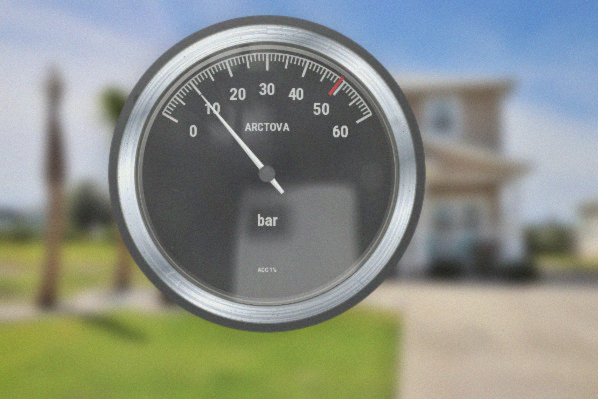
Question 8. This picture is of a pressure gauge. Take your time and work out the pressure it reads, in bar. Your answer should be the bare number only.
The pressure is 10
